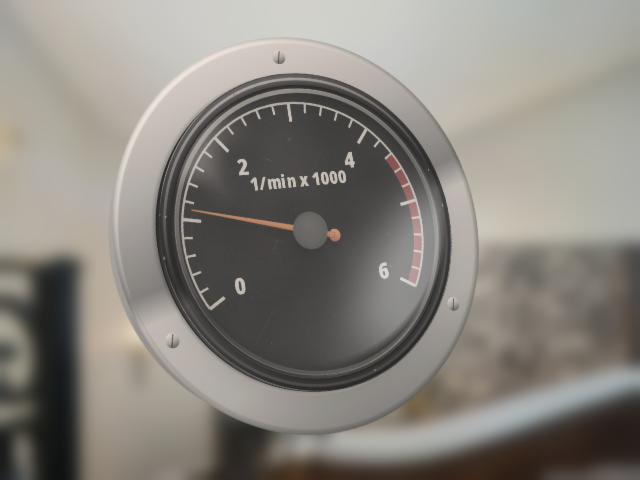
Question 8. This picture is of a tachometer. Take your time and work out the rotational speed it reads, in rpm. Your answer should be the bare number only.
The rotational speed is 1100
